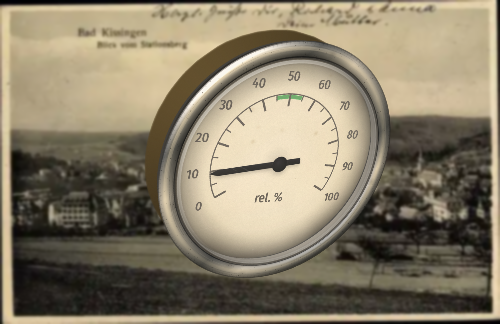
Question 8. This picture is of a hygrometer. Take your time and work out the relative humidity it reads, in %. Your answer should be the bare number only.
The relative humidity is 10
